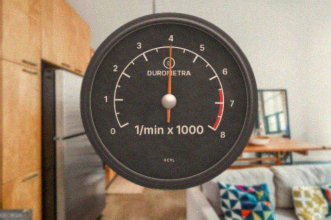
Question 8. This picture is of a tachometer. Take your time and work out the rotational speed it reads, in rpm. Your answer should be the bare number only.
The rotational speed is 4000
